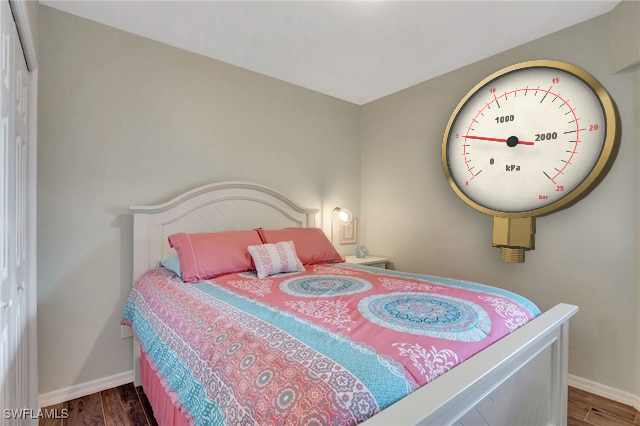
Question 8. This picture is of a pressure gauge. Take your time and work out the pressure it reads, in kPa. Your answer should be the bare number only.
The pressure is 500
